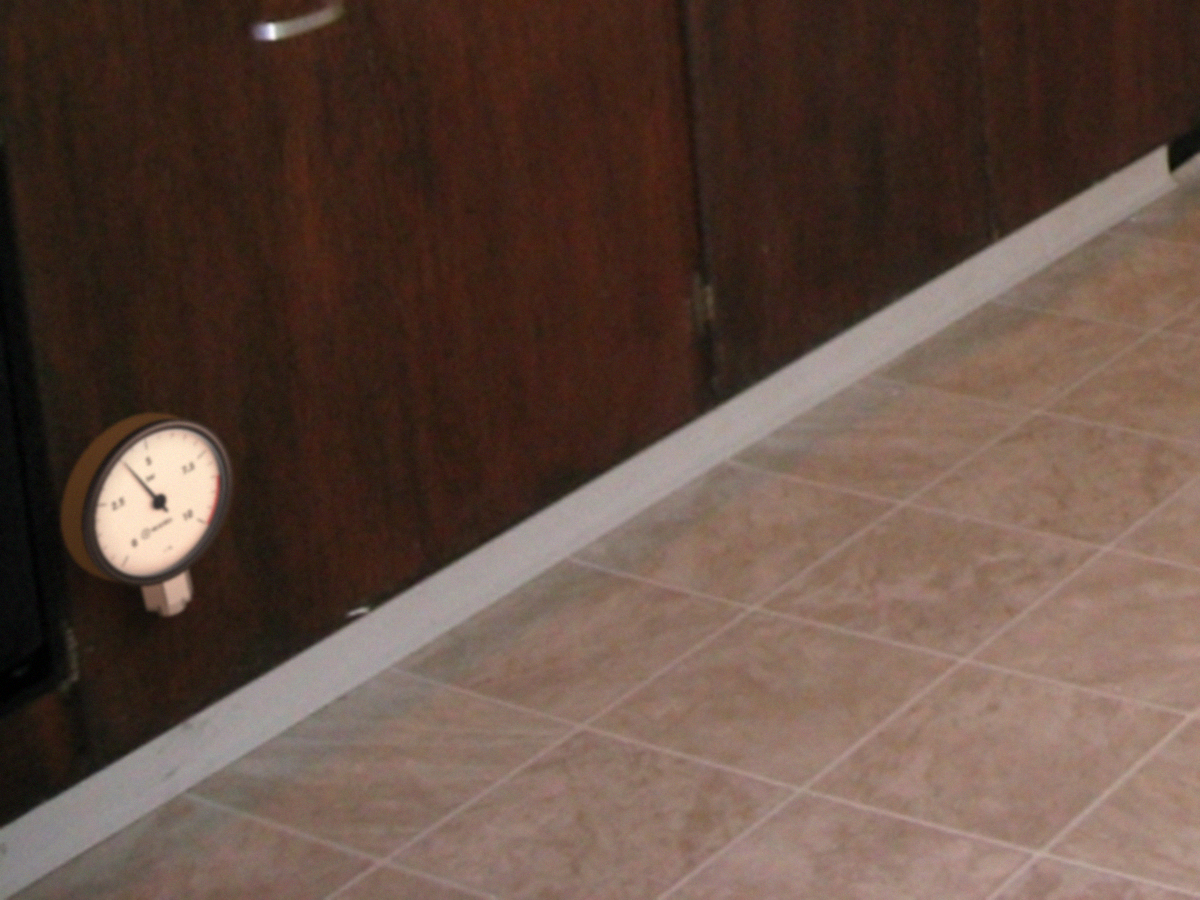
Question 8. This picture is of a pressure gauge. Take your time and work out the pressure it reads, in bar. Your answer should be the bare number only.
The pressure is 4
